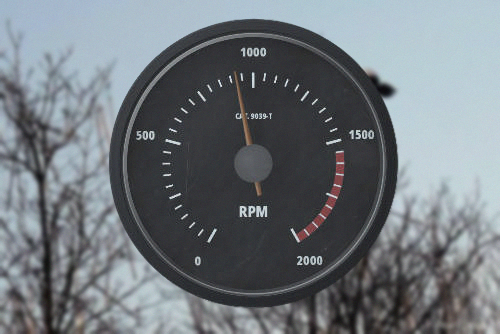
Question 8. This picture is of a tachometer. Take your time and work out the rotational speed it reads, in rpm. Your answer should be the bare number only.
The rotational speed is 925
